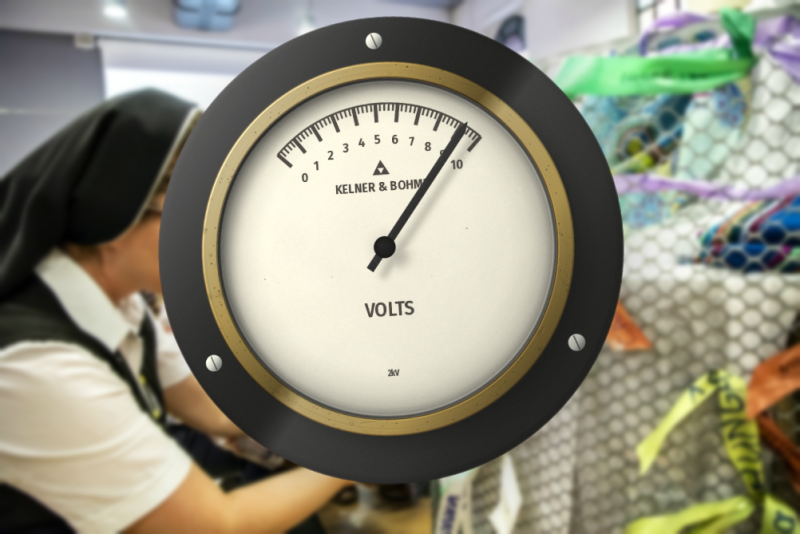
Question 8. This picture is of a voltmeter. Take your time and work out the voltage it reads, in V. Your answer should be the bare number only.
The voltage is 9.2
